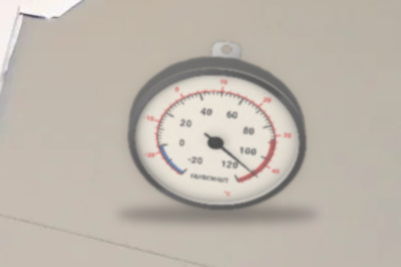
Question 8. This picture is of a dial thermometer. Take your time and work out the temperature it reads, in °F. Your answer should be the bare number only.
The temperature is 110
